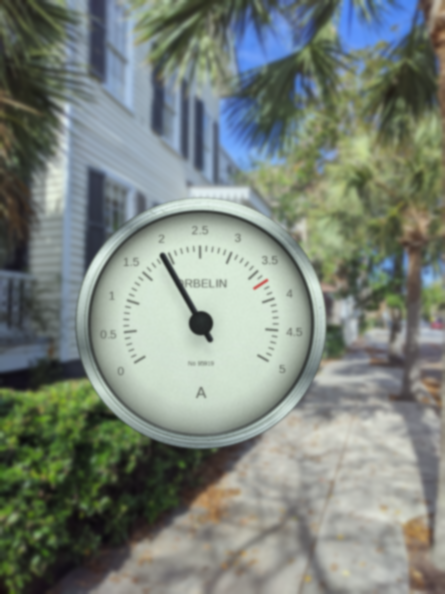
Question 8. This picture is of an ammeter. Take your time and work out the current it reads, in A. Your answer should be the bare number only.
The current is 1.9
